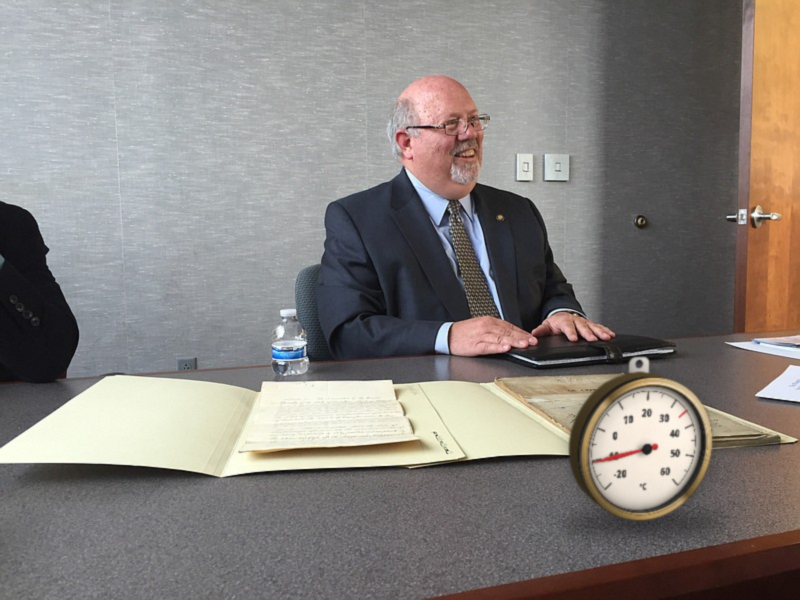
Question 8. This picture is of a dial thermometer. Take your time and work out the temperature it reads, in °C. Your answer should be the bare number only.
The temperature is -10
